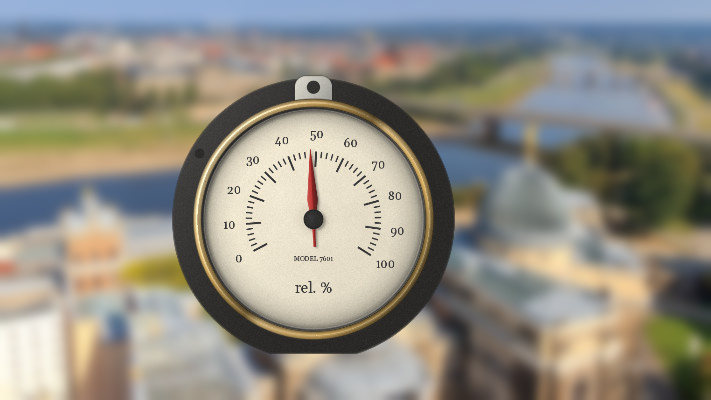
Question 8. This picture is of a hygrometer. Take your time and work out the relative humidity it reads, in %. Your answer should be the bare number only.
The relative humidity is 48
